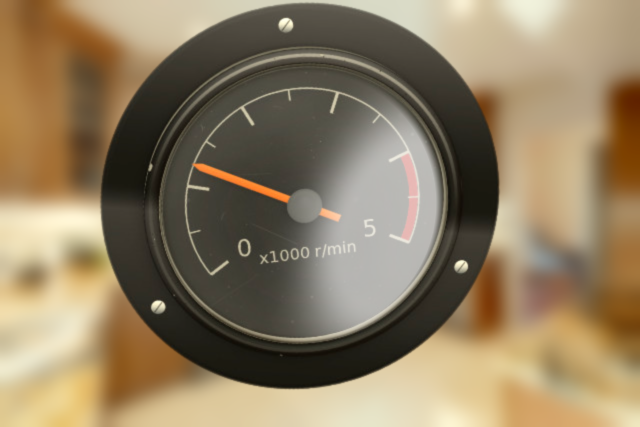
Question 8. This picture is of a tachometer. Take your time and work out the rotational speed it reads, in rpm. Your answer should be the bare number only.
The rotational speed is 1250
